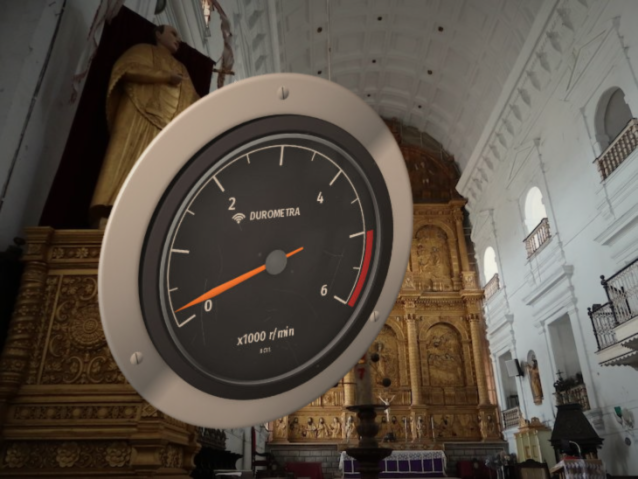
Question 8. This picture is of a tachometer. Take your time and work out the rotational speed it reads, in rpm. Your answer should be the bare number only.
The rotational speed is 250
